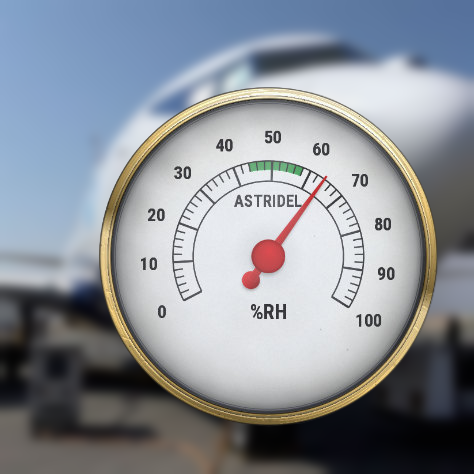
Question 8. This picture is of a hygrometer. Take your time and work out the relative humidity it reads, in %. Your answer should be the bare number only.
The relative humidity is 64
